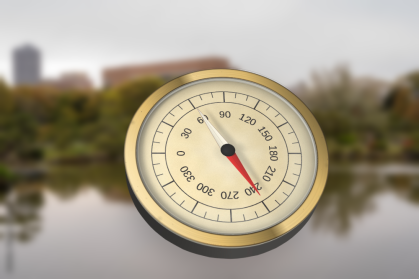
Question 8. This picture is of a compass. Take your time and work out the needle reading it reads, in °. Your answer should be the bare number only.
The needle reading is 240
